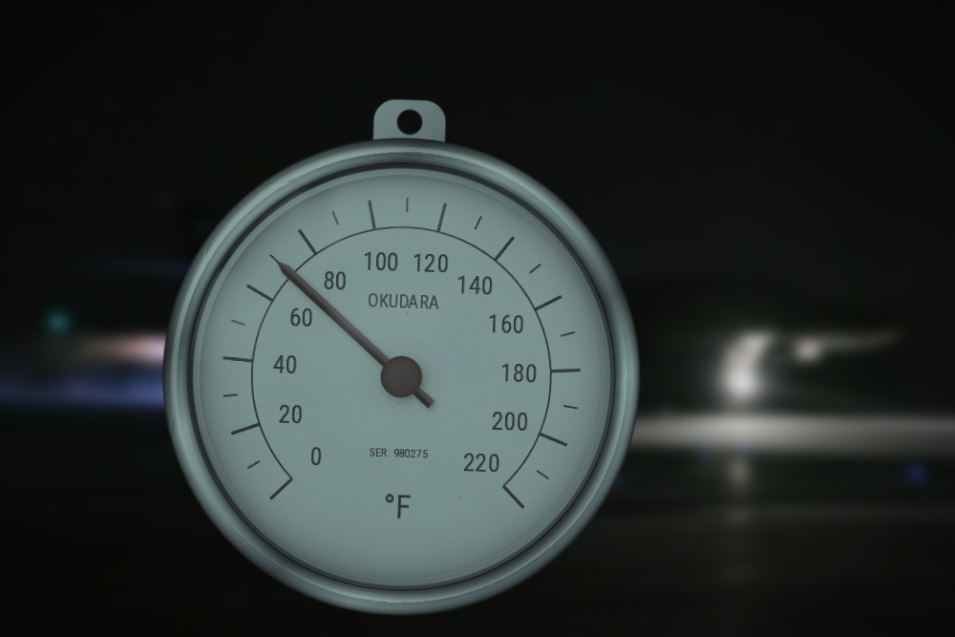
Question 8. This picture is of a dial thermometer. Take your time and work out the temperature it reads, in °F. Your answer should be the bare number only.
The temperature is 70
